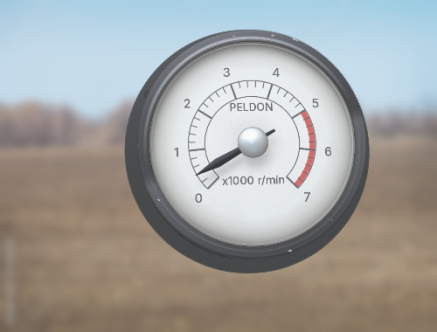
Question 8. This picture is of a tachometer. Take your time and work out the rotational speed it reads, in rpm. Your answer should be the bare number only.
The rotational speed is 400
